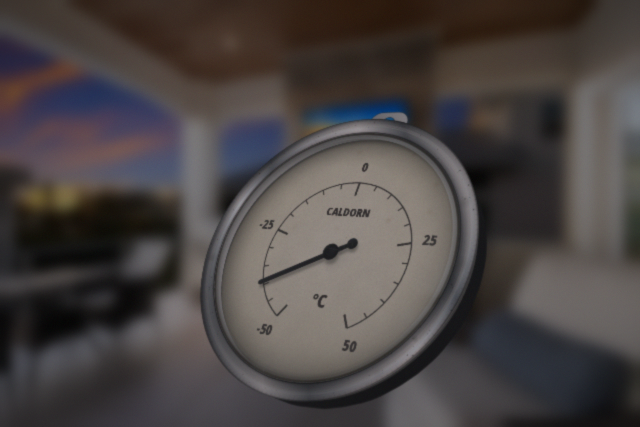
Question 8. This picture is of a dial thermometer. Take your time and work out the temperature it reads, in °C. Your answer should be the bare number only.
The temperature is -40
